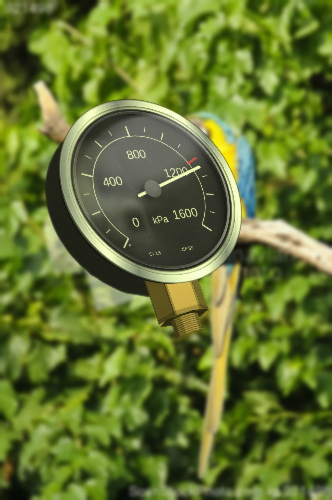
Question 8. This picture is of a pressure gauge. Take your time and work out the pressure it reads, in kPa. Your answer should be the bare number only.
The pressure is 1250
